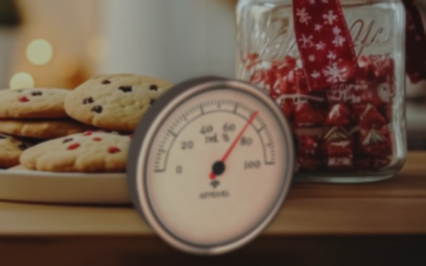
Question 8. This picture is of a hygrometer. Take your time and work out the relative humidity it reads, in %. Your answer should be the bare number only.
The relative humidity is 70
